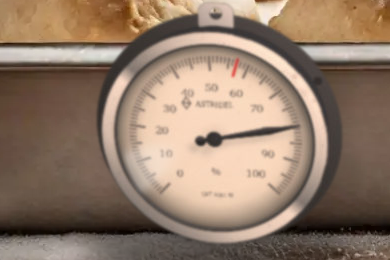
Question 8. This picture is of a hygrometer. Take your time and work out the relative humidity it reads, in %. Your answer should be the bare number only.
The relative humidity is 80
